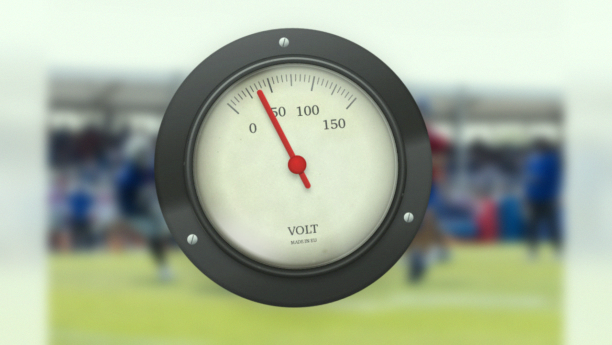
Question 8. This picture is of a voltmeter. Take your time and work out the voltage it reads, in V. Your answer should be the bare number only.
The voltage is 35
